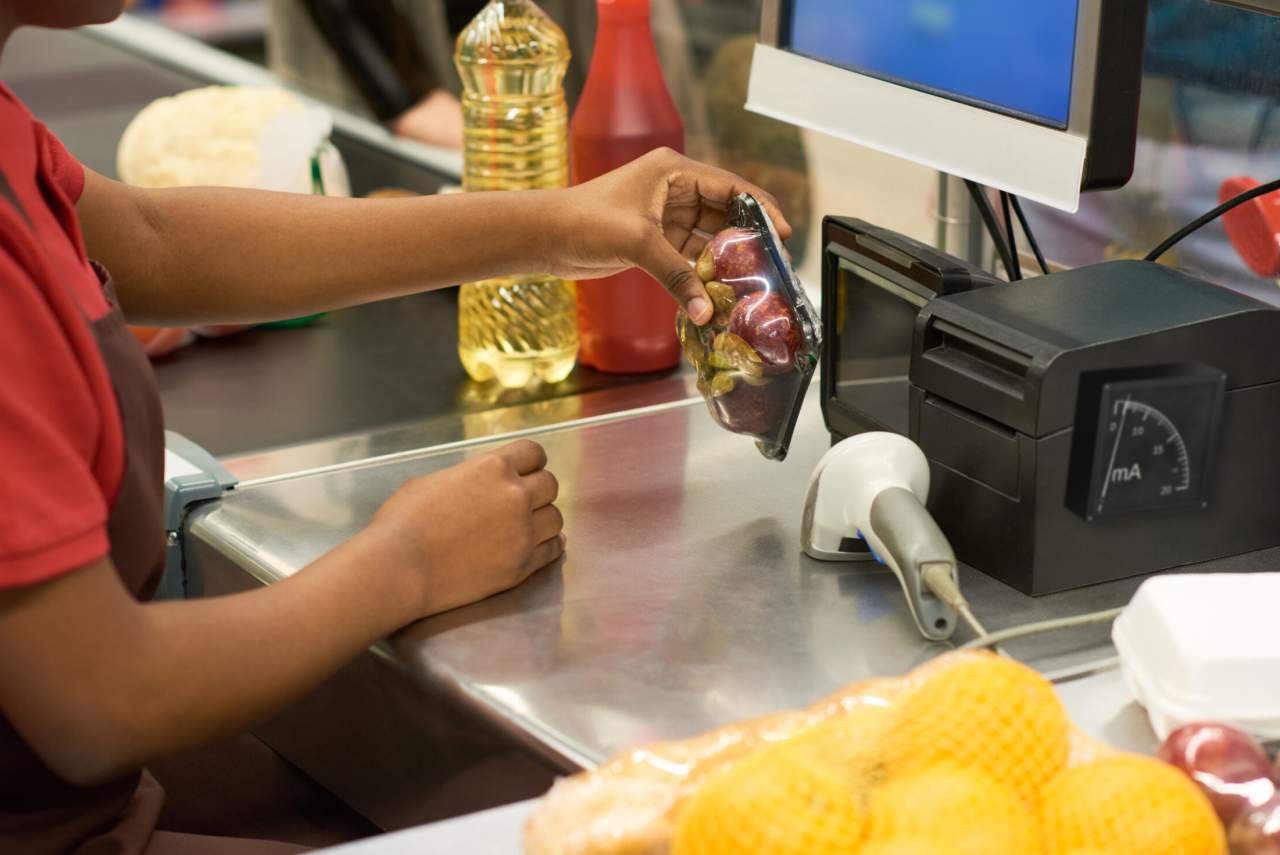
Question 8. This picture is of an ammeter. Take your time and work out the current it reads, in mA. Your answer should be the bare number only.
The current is 5
